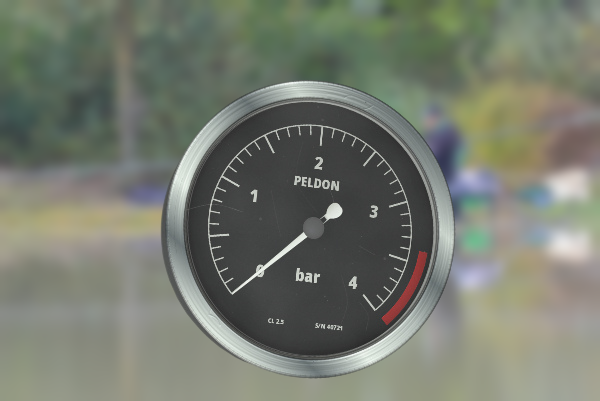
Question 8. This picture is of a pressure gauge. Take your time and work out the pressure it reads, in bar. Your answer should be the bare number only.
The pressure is 0
